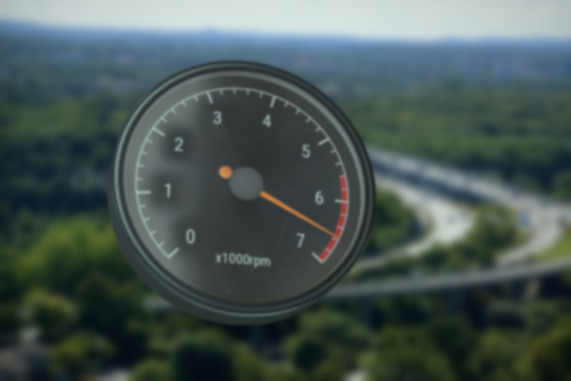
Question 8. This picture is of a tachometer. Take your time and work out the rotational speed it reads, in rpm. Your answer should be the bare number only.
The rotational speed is 6600
